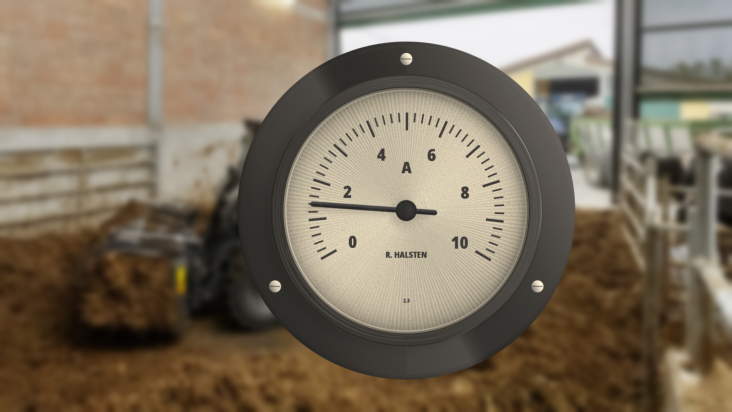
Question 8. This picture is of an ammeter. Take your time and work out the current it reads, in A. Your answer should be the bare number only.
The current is 1.4
